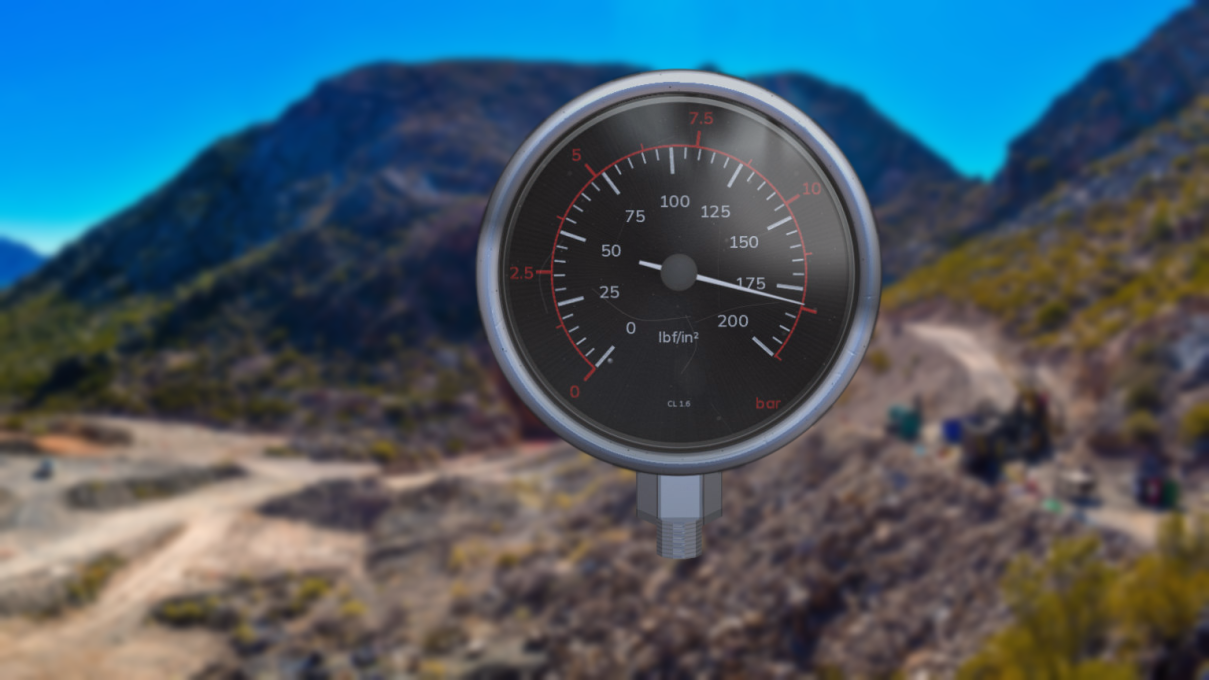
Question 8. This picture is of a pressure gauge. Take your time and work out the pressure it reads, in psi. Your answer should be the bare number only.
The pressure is 180
